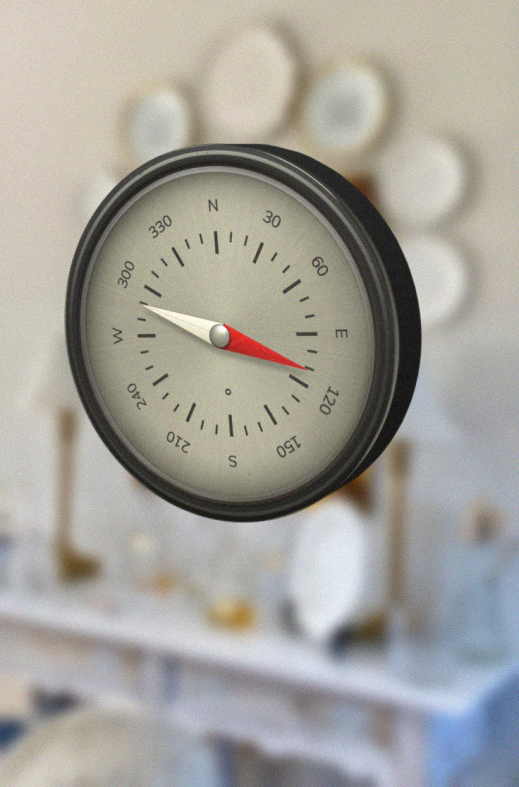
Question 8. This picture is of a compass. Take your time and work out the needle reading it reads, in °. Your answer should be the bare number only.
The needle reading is 110
